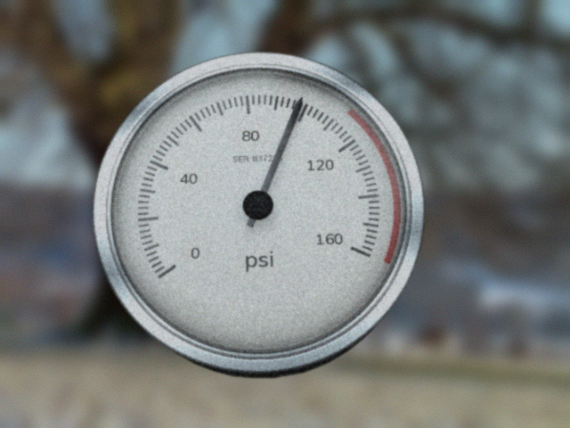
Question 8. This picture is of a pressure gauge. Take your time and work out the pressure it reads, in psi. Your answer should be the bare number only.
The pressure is 98
